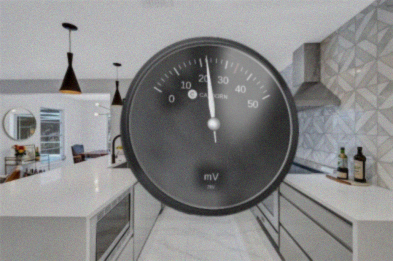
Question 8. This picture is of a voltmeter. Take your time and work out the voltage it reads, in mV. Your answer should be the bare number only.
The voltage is 22
